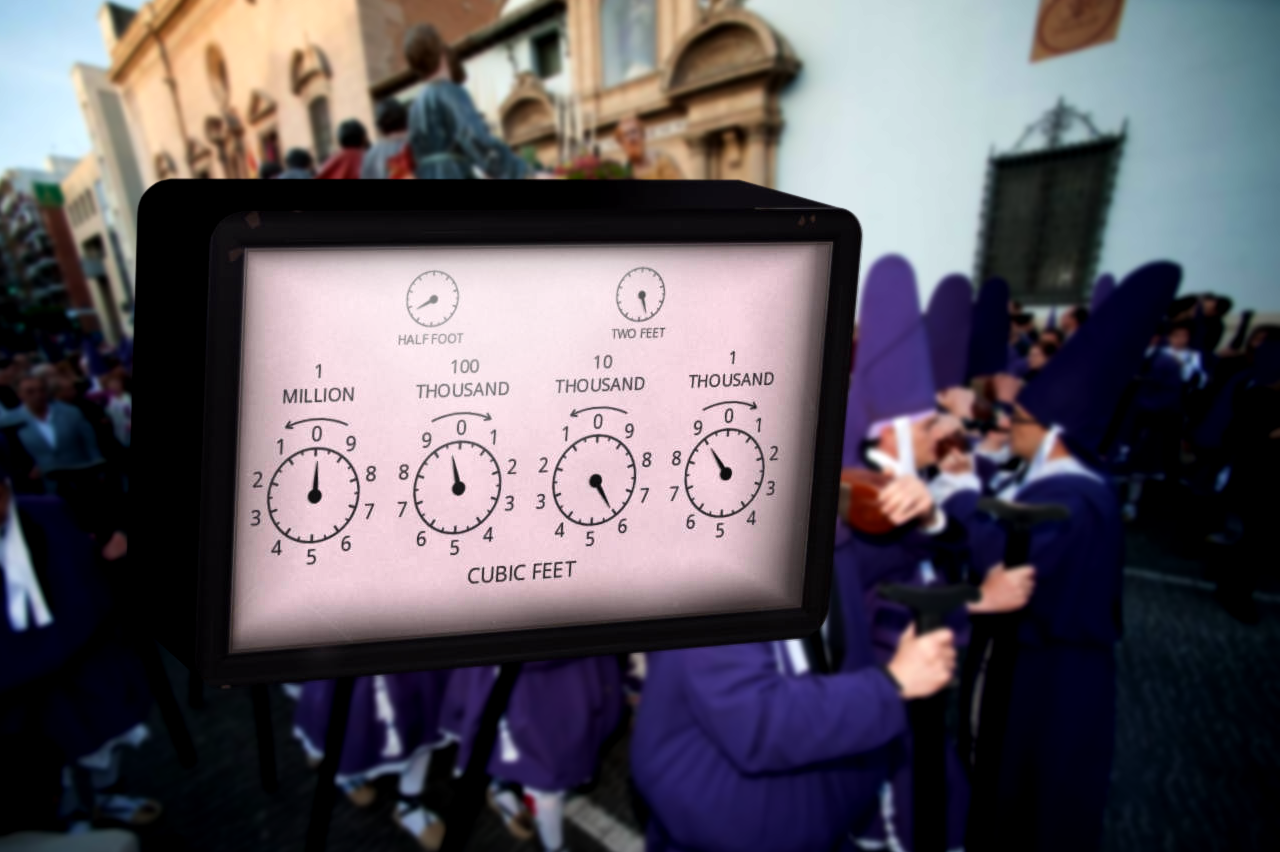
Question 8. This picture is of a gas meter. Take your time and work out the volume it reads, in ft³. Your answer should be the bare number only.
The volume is 995900
